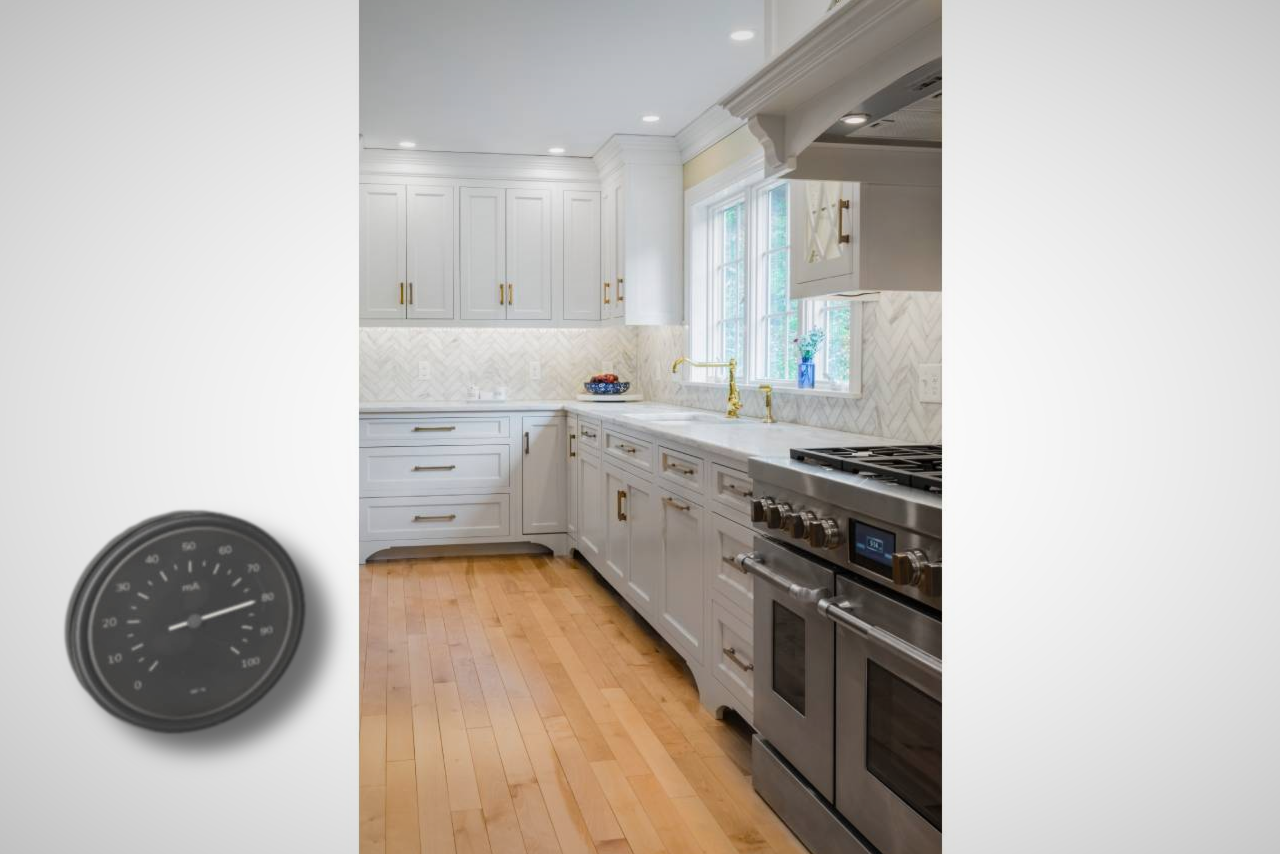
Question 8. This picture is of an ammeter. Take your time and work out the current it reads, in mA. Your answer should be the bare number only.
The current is 80
